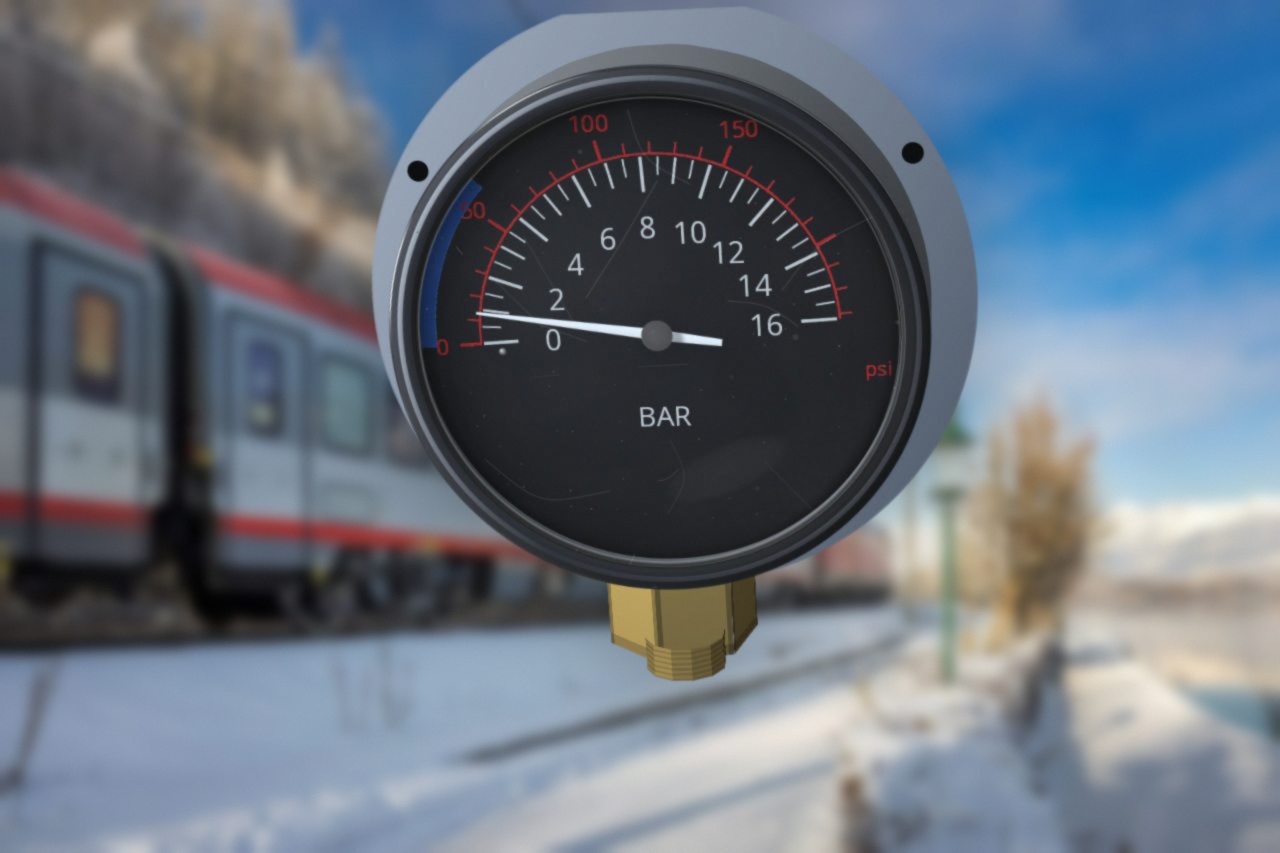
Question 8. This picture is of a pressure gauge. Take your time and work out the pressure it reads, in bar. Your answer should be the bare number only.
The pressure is 1
